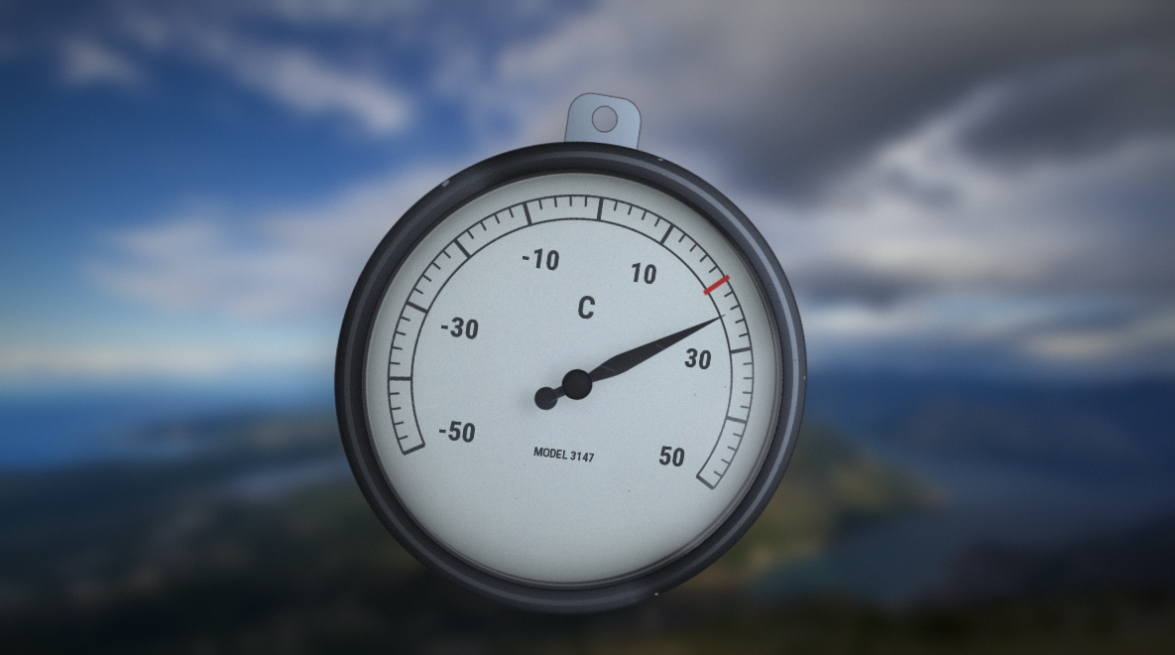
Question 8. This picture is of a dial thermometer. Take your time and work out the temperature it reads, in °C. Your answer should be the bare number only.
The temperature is 24
